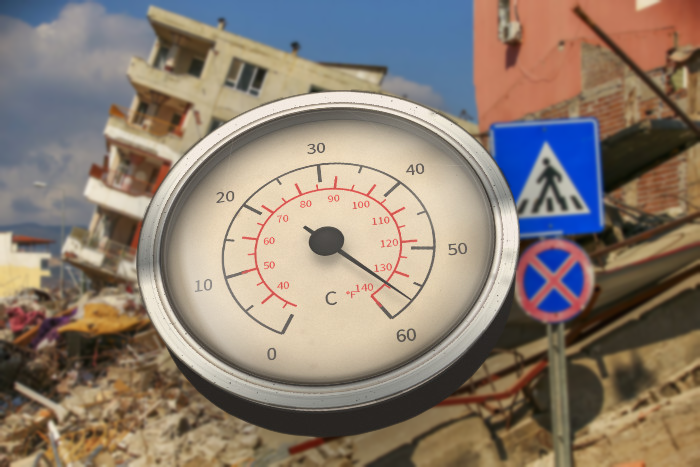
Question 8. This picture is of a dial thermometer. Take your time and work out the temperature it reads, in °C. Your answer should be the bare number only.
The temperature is 57.5
